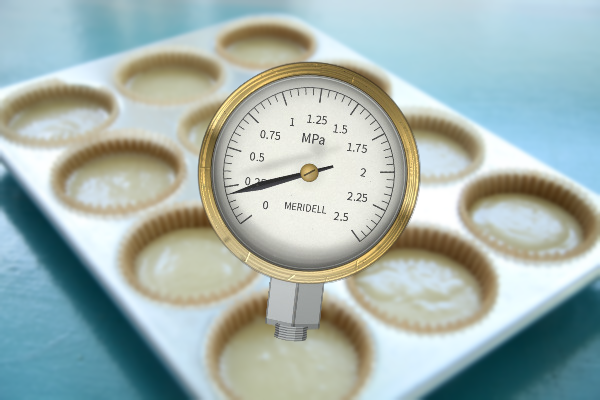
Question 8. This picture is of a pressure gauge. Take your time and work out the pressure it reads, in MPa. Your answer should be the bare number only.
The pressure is 0.2
